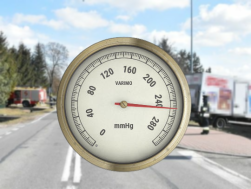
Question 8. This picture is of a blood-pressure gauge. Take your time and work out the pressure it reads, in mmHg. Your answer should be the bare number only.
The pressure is 250
